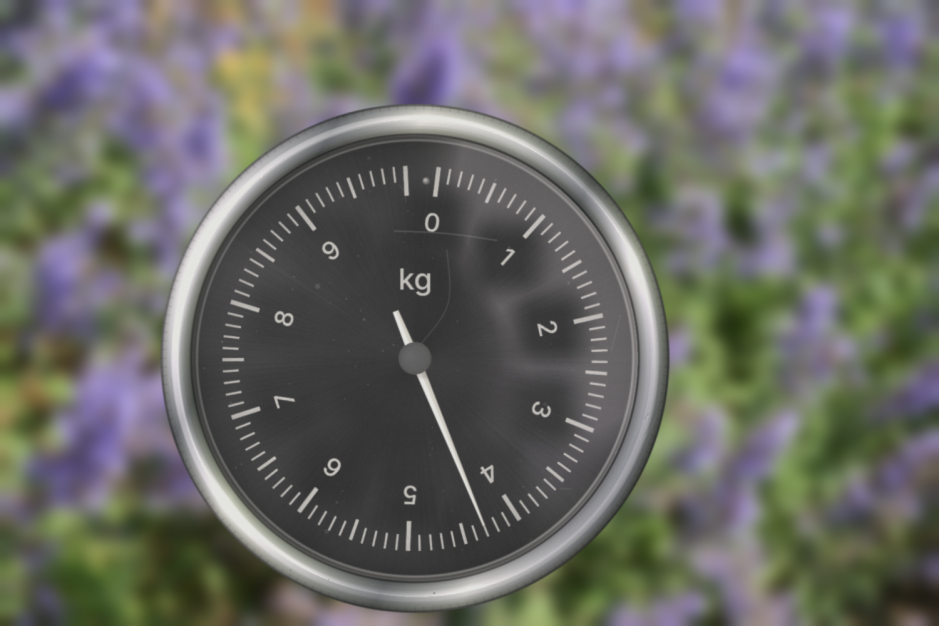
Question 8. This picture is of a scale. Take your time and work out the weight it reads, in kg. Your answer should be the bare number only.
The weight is 4.3
